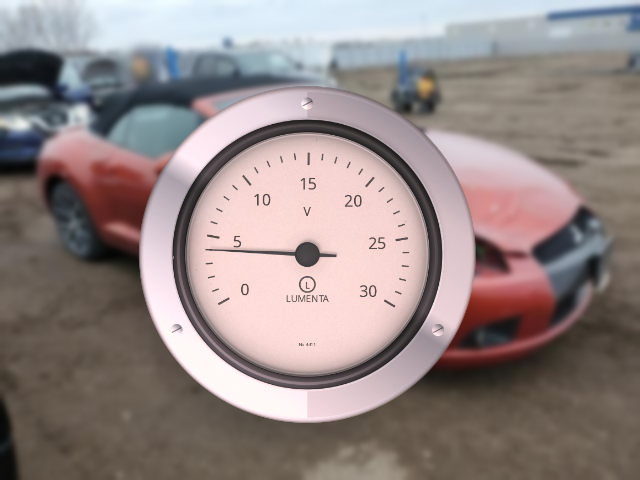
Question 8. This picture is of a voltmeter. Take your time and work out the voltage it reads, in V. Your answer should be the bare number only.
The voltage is 4
